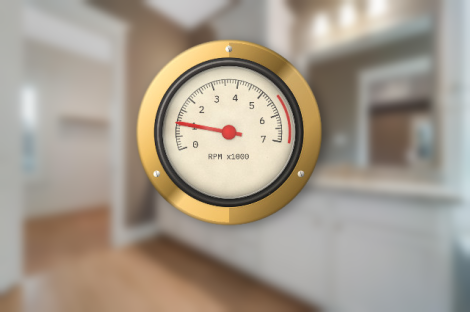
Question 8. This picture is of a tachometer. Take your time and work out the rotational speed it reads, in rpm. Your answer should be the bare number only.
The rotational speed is 1000
